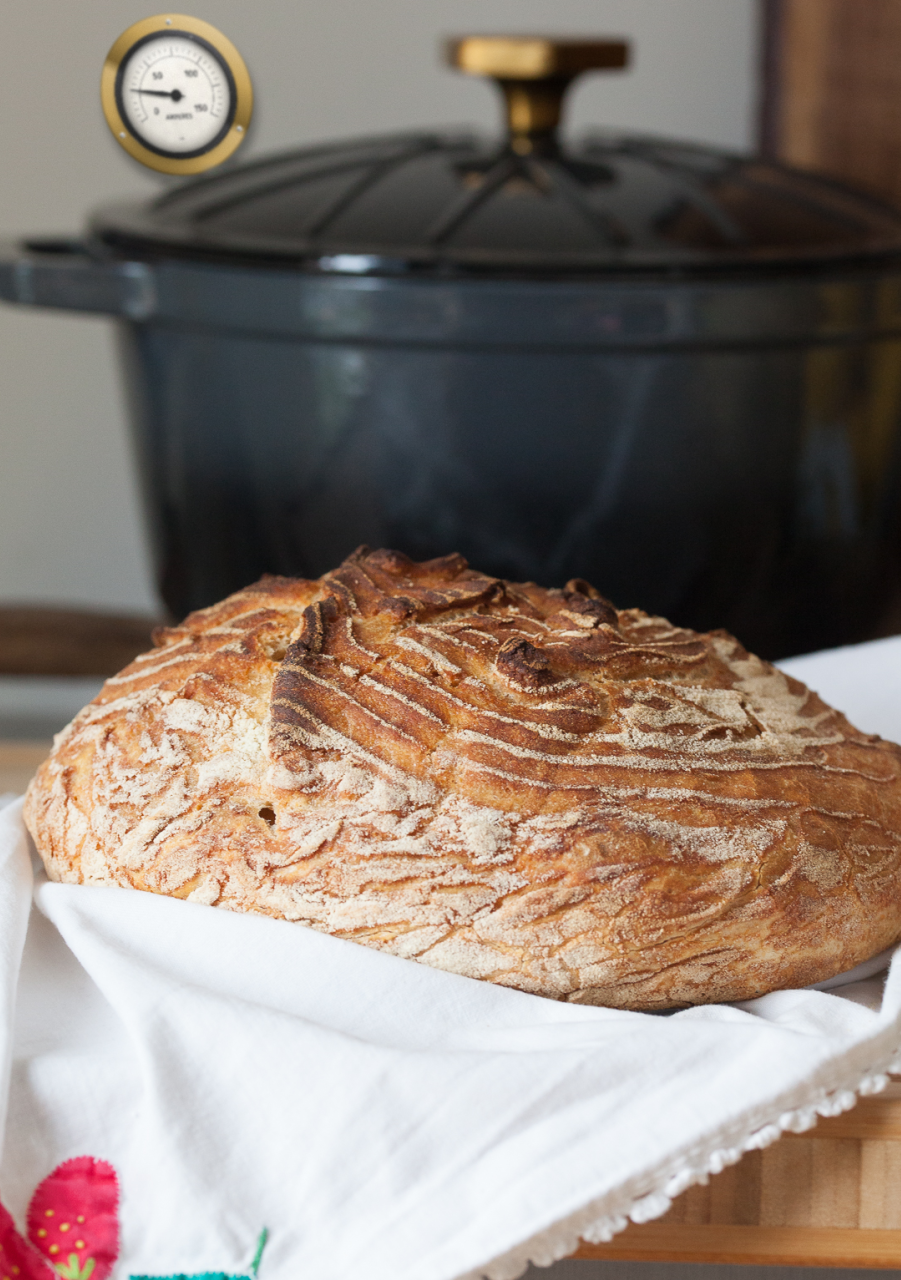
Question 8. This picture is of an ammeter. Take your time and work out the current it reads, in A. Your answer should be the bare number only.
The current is 25
